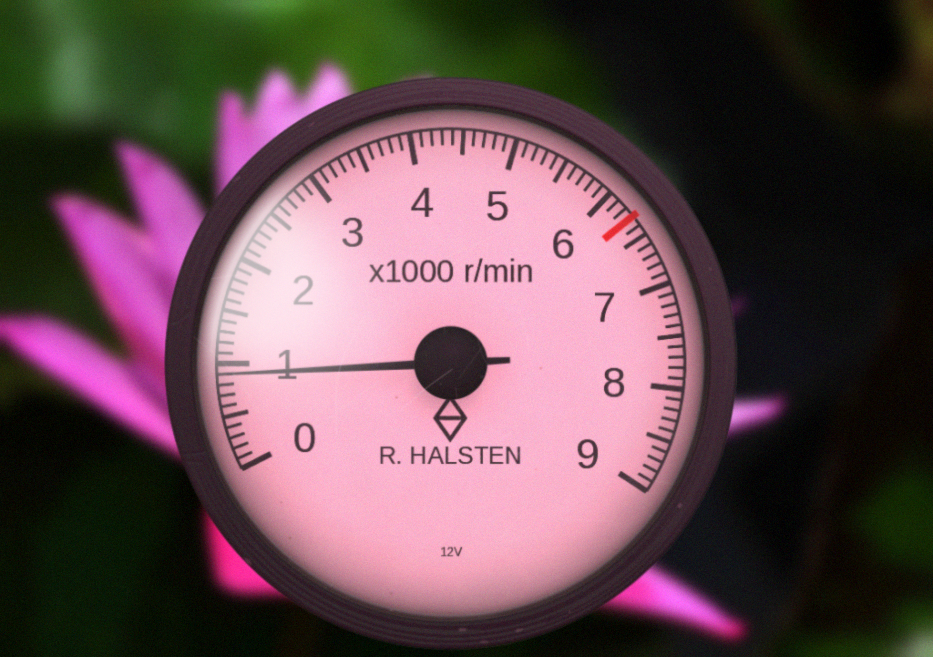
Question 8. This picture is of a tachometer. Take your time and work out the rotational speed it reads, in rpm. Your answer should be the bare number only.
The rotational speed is 900
